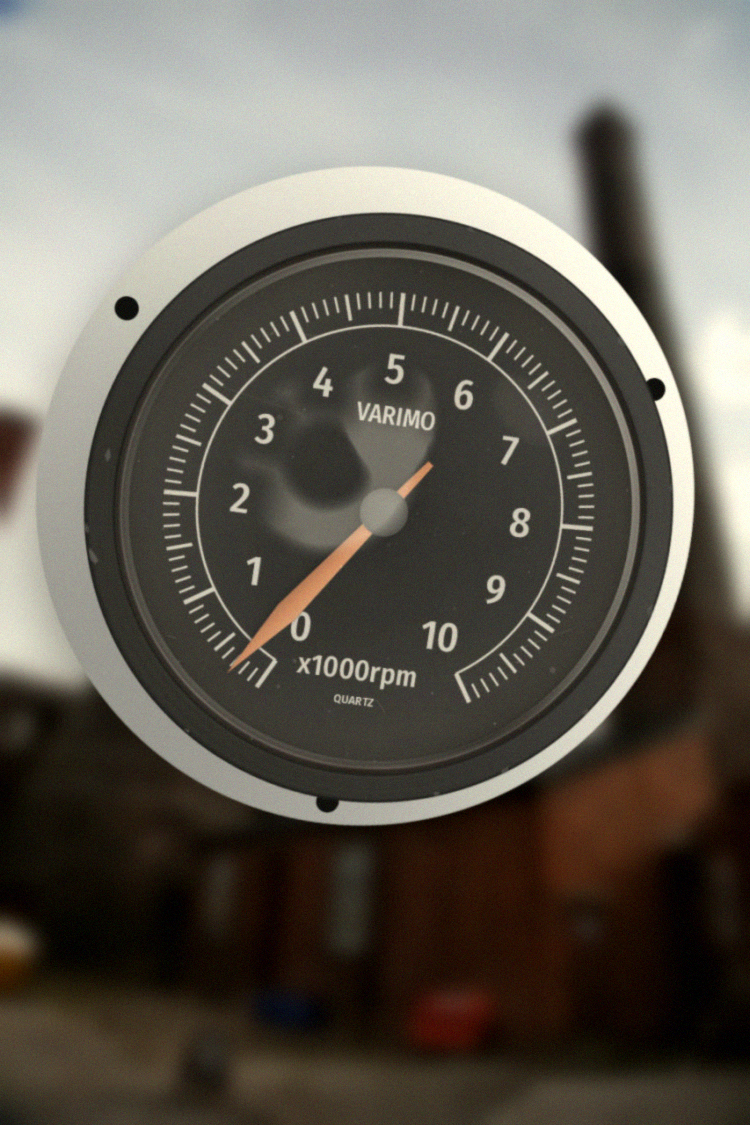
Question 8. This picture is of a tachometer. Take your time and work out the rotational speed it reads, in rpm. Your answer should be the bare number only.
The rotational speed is 300
